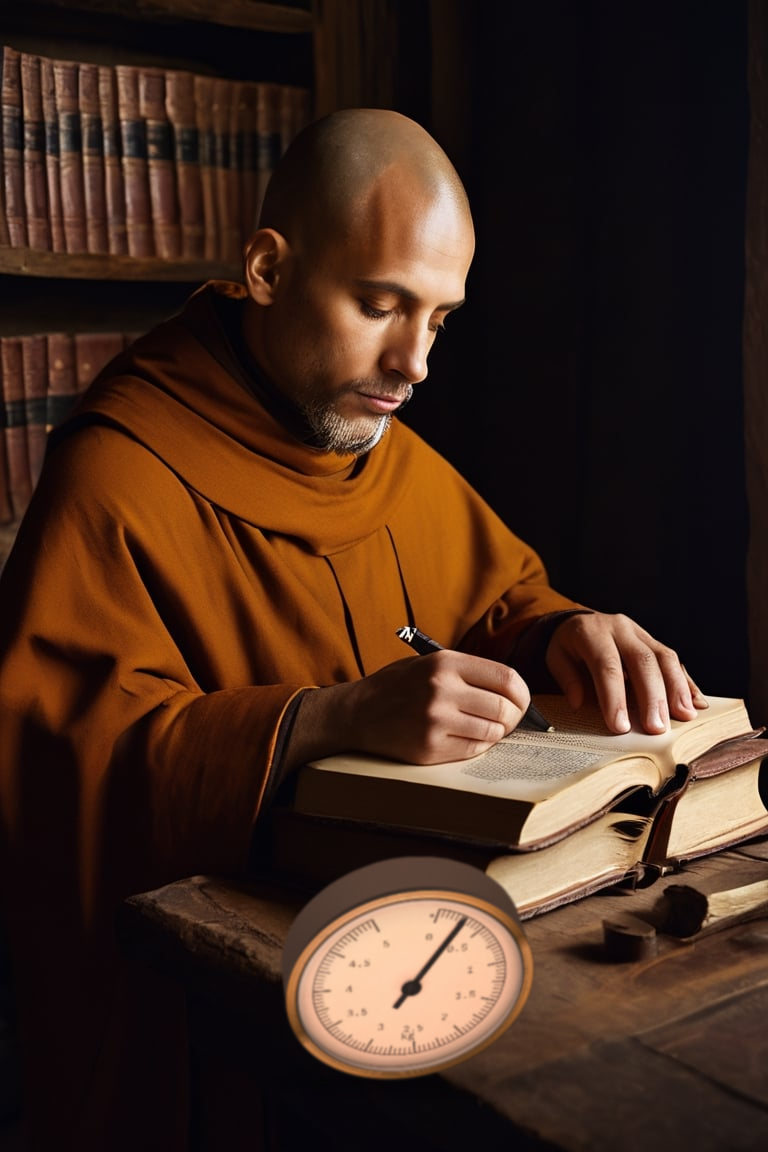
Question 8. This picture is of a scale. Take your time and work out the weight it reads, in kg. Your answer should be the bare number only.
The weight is 0.25
